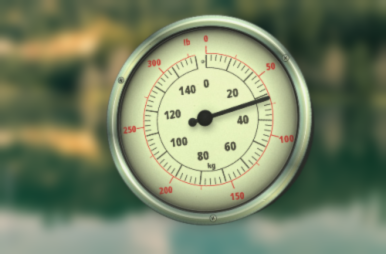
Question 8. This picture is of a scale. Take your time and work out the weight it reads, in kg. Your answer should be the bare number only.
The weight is 32
